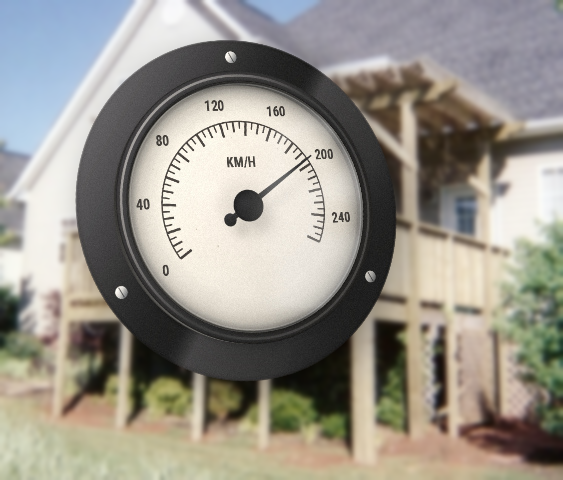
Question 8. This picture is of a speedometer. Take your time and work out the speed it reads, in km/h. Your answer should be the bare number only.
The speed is 195
